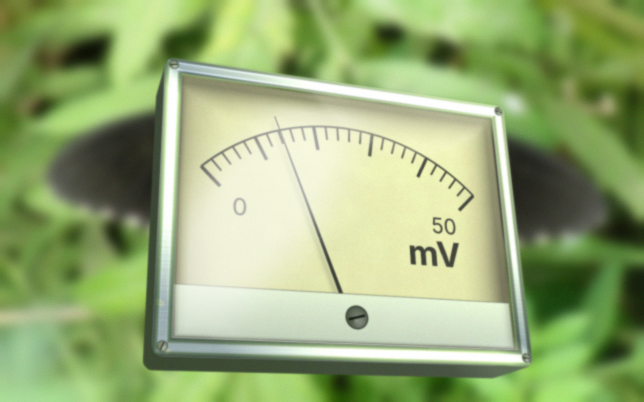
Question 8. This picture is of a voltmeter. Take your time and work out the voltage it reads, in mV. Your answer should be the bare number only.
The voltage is 14
